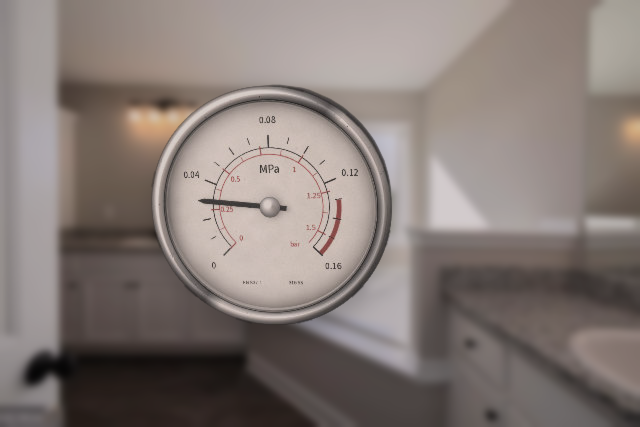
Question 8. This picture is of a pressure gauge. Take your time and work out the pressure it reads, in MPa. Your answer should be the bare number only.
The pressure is 0.03
